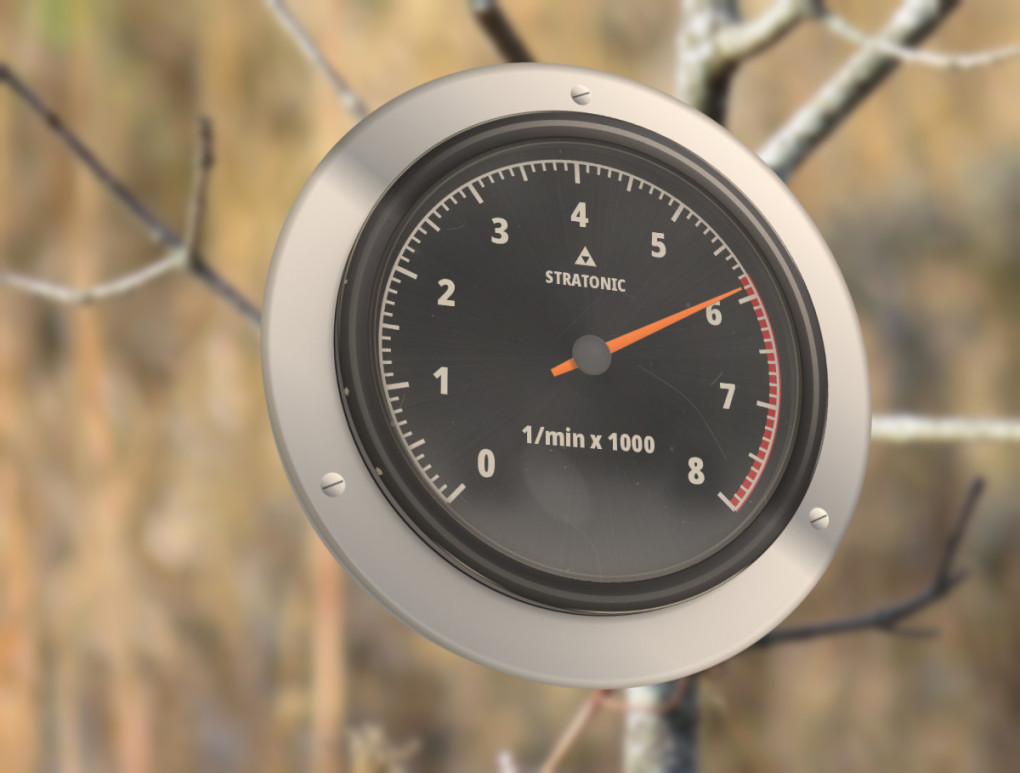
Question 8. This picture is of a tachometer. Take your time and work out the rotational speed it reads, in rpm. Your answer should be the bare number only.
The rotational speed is 5900
